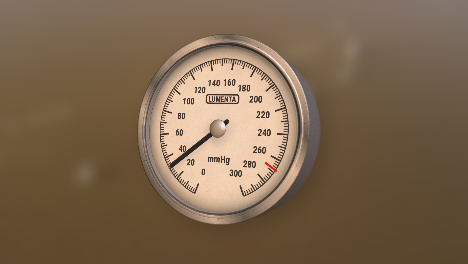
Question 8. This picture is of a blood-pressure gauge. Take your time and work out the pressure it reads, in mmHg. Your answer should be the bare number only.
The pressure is 30
